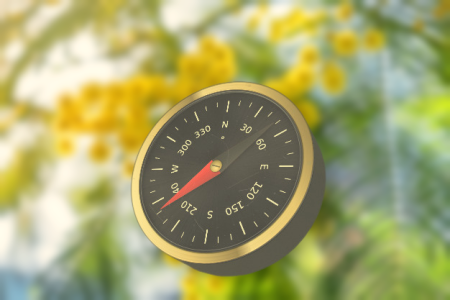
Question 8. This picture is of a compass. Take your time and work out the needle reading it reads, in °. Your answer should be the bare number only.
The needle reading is 230
